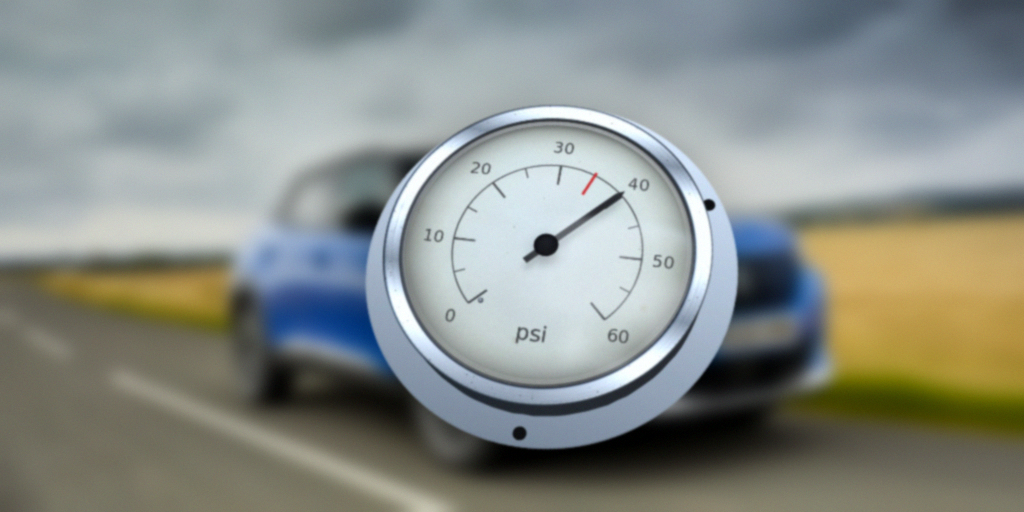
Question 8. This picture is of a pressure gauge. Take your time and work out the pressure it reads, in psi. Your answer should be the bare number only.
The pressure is 40
